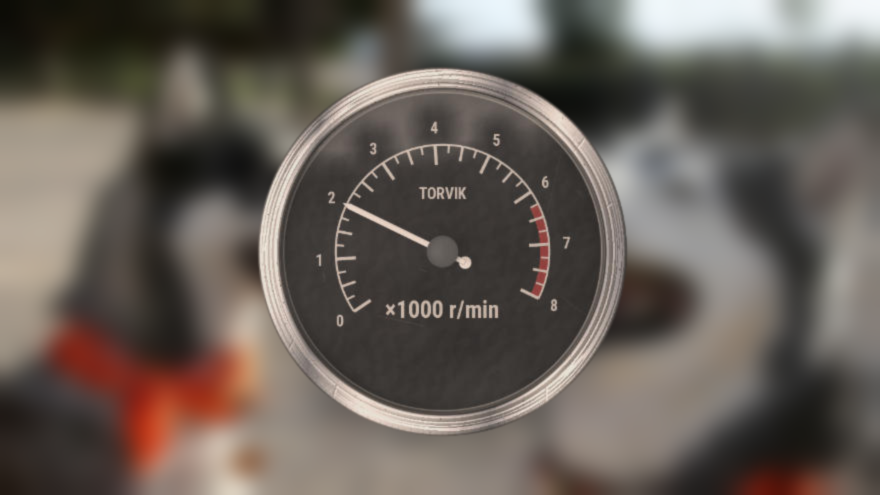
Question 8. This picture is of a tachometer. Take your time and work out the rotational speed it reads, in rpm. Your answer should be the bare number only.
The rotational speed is 2000
